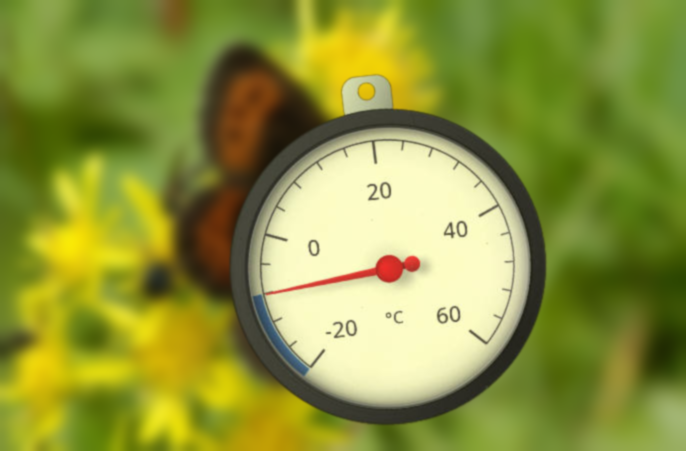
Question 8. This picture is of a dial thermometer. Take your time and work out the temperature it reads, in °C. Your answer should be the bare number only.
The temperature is -8
